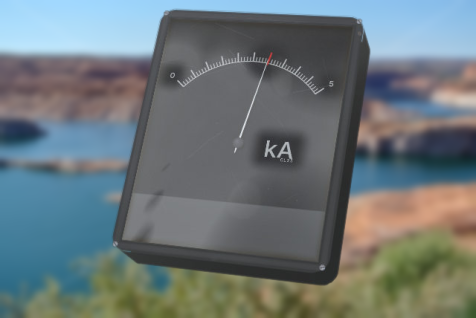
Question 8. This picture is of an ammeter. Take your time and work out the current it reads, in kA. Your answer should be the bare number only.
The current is 3
